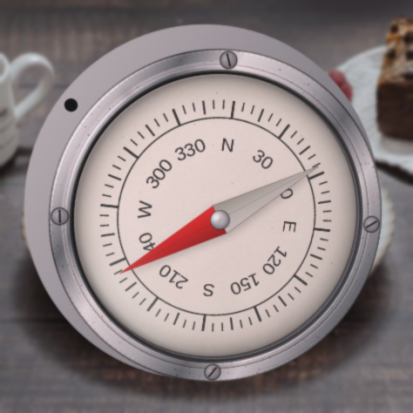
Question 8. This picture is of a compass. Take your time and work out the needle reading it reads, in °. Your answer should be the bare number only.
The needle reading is 235
